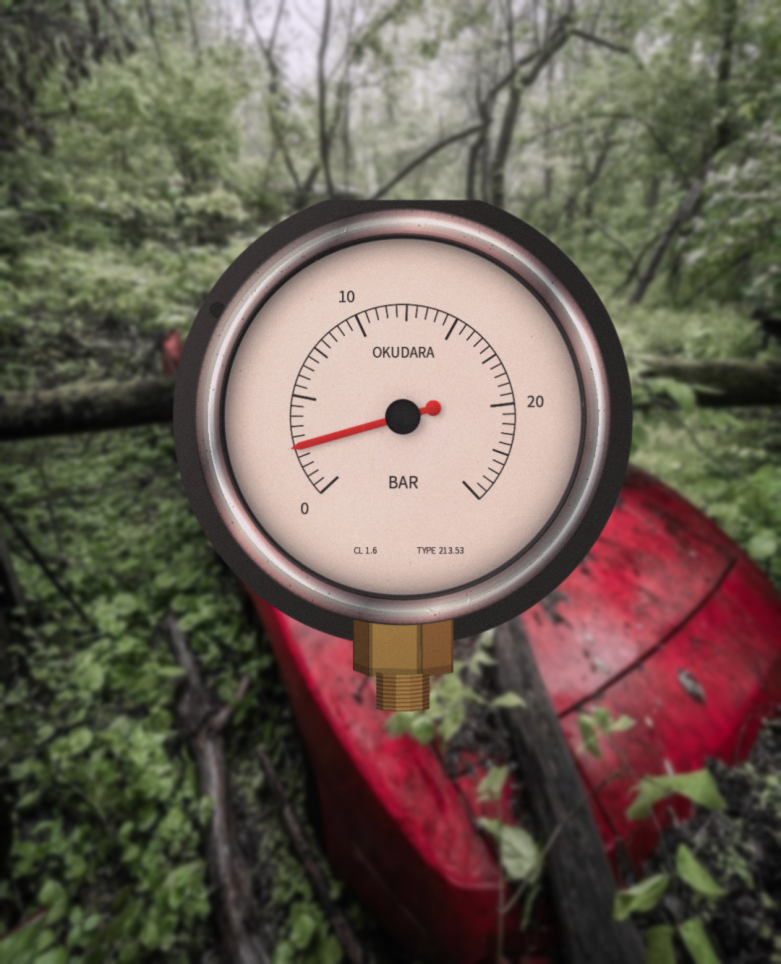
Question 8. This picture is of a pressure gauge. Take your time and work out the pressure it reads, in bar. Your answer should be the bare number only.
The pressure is 2.5
